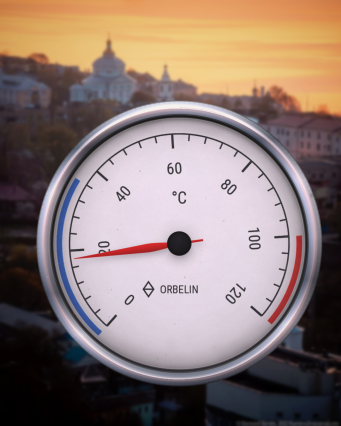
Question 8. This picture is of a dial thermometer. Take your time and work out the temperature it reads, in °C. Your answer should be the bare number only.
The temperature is 18
